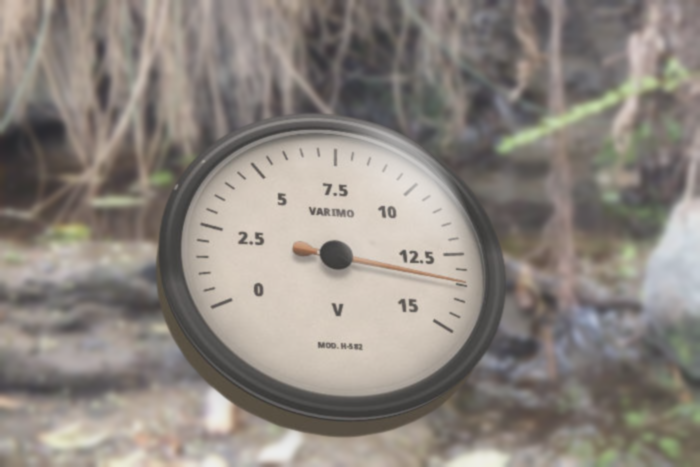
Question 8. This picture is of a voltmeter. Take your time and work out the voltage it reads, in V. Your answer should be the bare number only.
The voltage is 13.5
